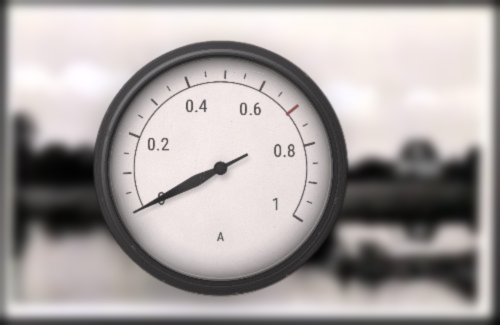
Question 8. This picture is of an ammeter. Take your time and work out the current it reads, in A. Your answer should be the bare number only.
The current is 0
